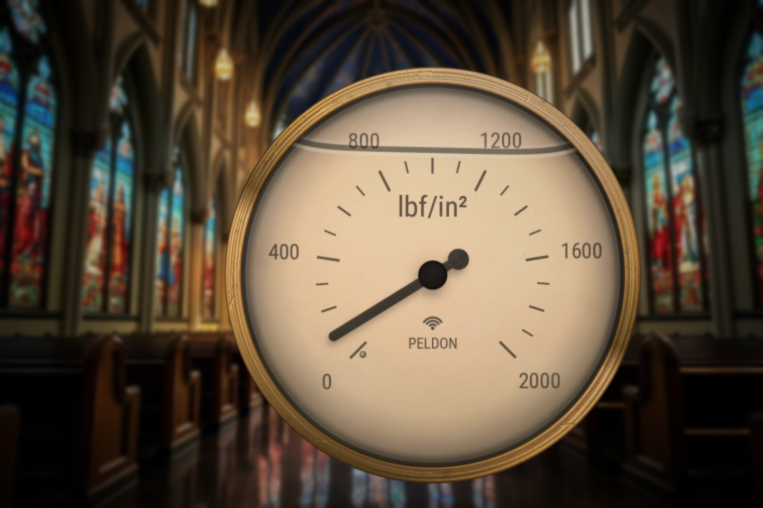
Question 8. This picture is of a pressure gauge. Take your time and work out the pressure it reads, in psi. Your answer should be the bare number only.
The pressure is 100
